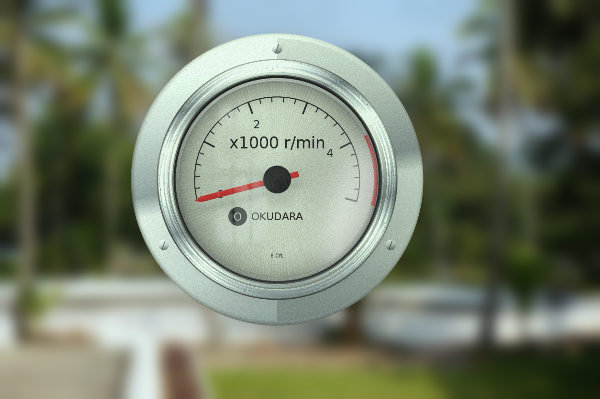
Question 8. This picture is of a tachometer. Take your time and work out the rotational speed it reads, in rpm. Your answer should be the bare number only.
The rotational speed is 0
